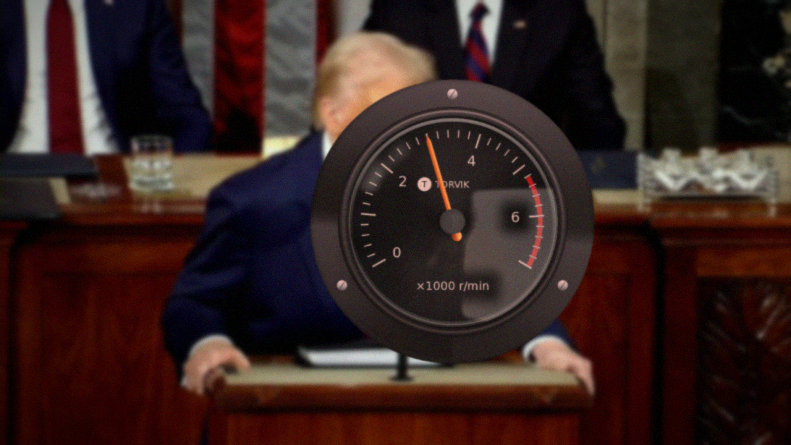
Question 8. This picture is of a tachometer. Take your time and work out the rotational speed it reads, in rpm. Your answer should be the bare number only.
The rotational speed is 3000
